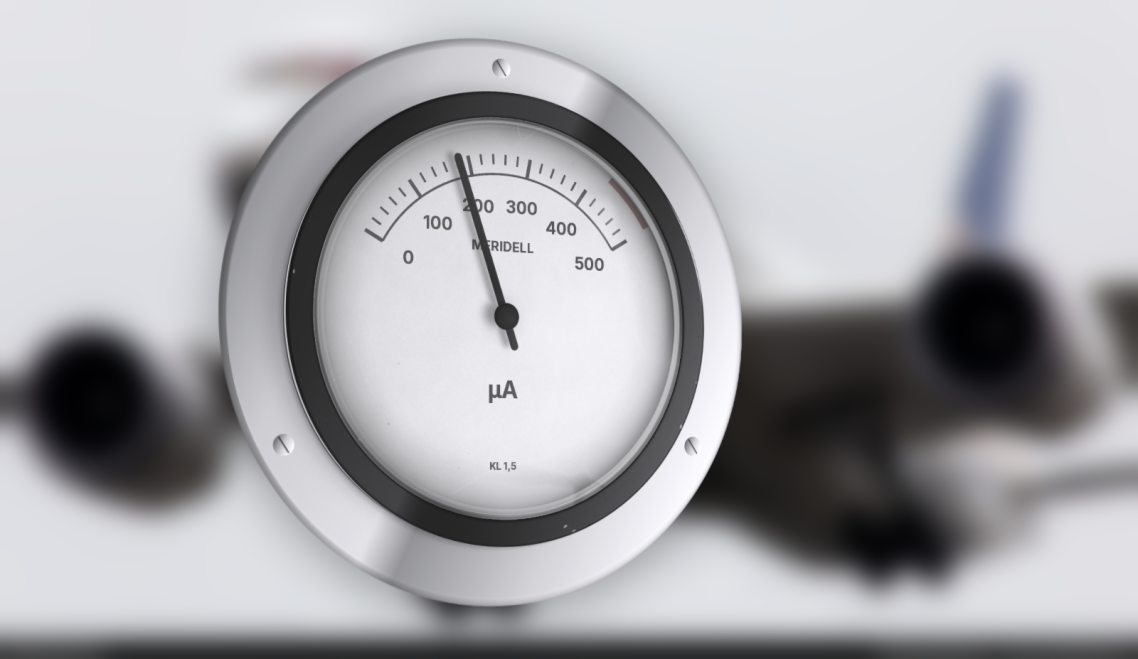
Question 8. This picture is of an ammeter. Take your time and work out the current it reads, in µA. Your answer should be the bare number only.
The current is 180
